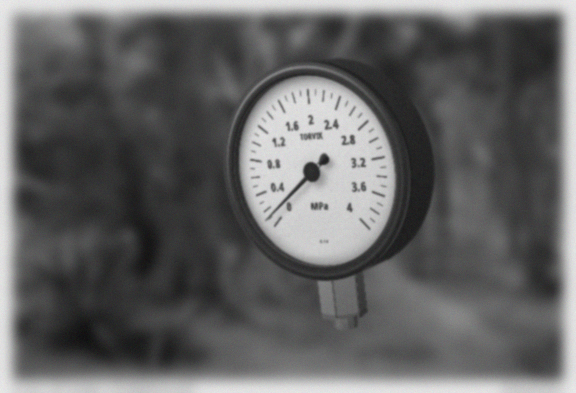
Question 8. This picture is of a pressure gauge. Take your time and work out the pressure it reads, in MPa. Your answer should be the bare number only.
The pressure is 0.1
